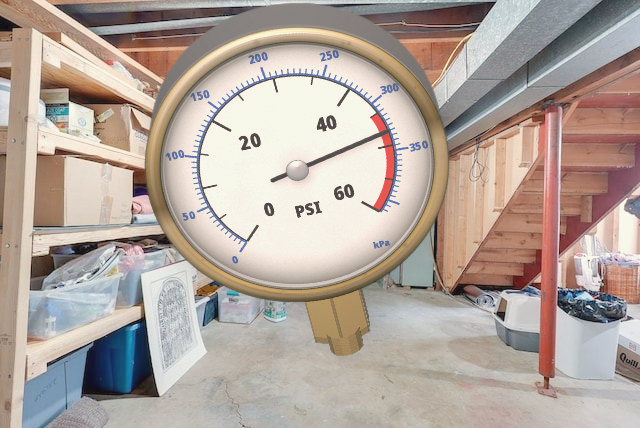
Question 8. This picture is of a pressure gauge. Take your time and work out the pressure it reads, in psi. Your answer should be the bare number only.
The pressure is 47.5
